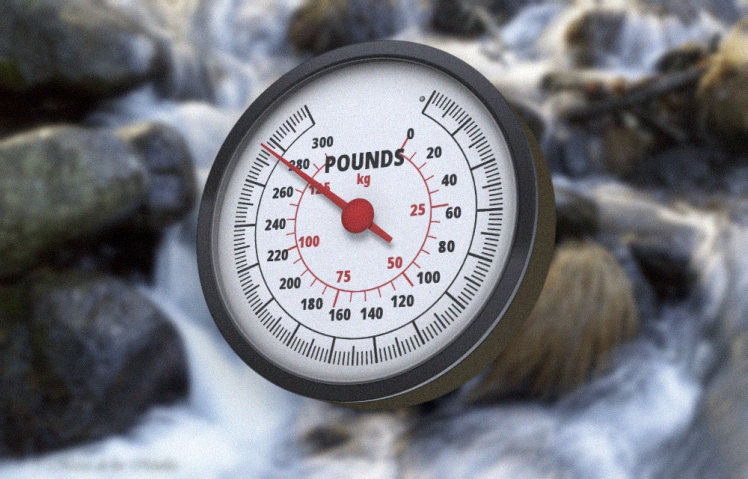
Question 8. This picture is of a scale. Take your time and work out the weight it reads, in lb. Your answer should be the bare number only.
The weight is 276
